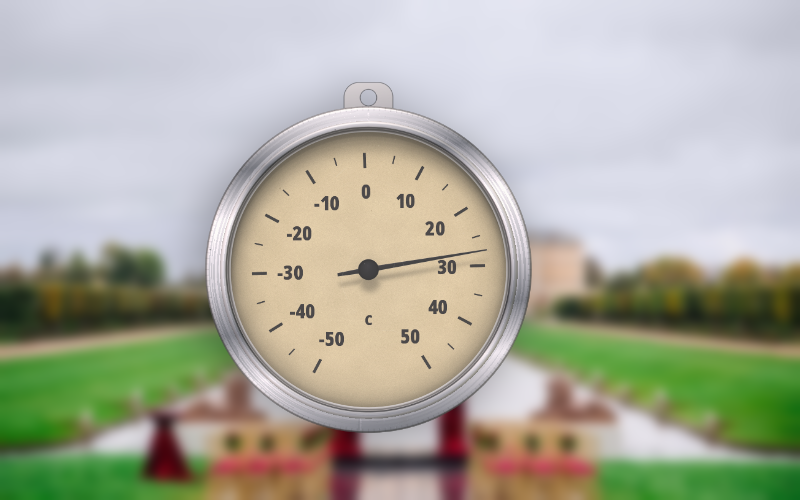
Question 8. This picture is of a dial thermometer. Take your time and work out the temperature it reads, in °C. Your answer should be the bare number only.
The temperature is 27.5
